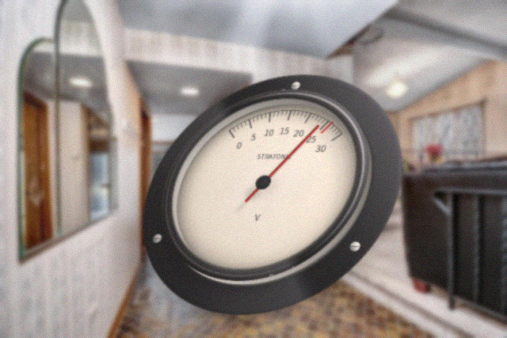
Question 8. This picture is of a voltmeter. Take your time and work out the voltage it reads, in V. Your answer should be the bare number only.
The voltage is 25
